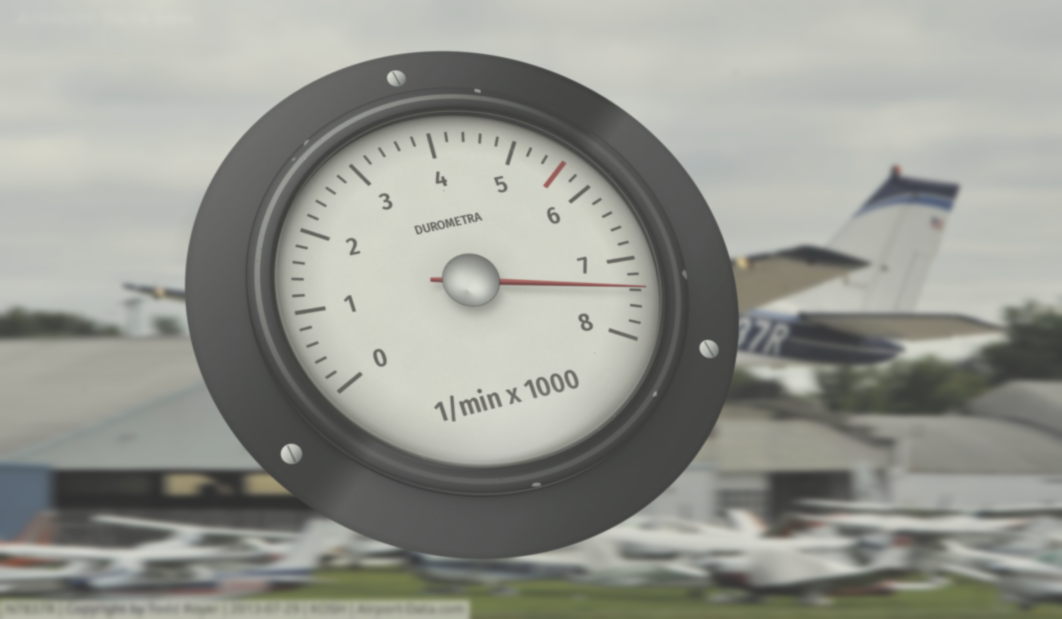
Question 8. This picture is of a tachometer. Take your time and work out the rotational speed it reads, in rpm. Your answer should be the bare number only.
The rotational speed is 7400
